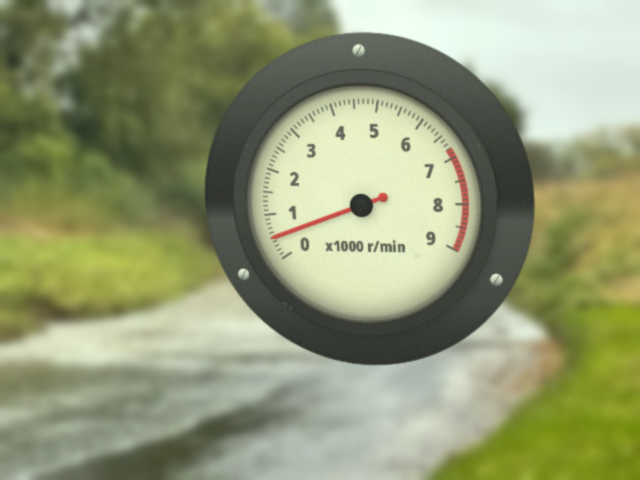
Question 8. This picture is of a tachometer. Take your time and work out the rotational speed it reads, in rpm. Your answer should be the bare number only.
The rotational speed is 500
